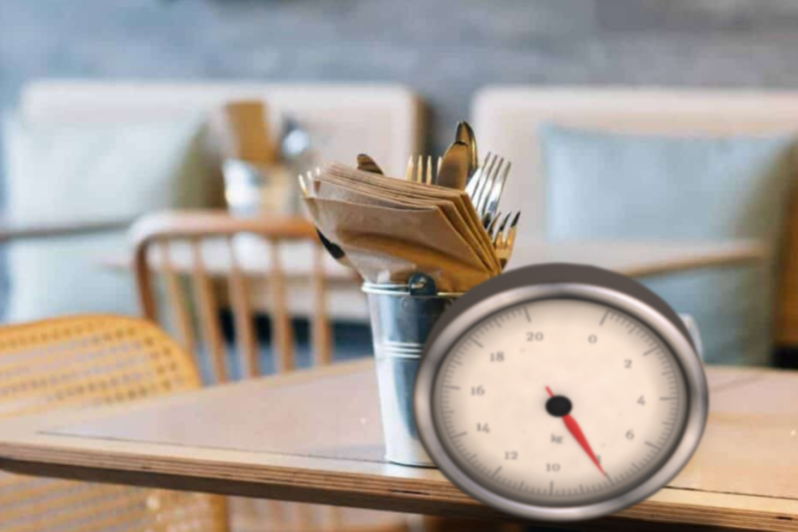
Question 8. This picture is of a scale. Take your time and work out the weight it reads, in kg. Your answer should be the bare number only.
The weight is 8
